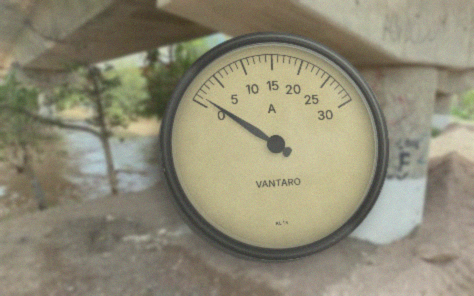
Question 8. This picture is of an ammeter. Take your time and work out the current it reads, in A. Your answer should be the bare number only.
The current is 1
